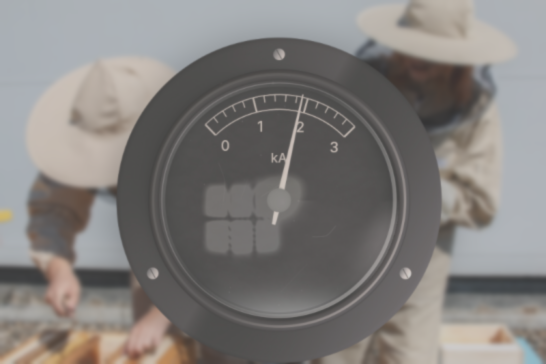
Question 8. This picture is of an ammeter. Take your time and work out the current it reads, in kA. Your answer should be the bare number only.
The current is 1.9
